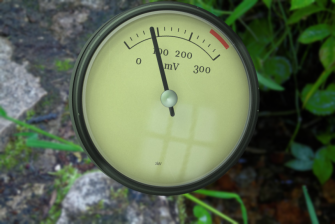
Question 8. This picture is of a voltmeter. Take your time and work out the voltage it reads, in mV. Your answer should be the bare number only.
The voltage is 80
